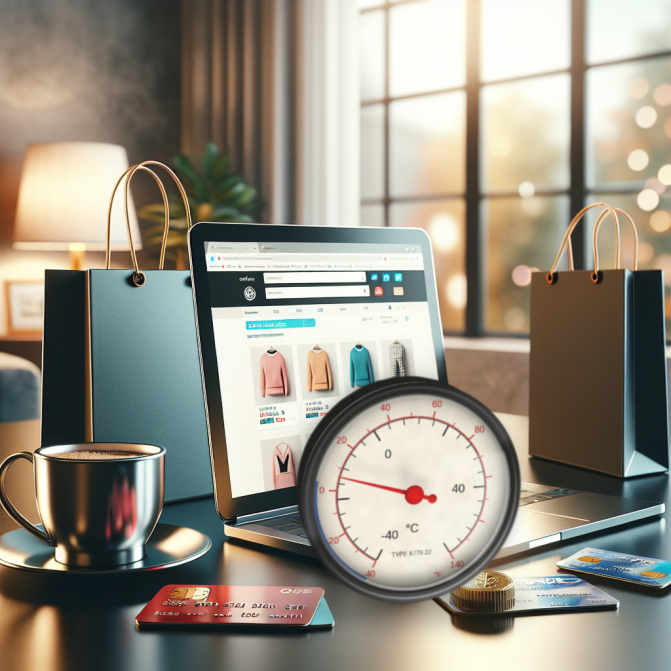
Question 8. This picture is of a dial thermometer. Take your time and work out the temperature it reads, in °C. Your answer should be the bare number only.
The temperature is -14
